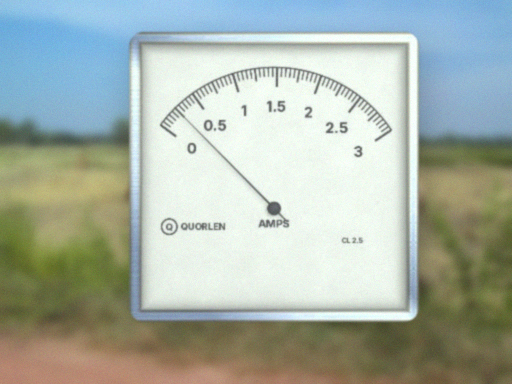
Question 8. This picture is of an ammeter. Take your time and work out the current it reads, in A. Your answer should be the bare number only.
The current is 0.25
